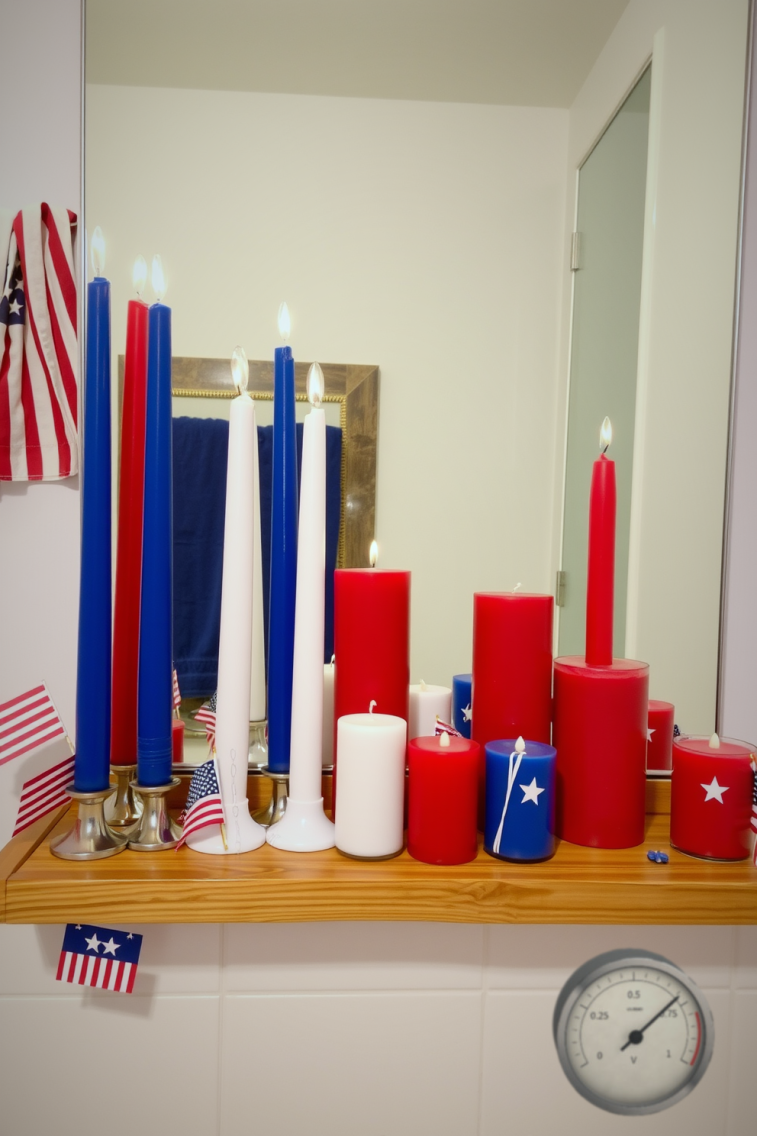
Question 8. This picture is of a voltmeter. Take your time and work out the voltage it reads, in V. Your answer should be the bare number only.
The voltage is 0.7
